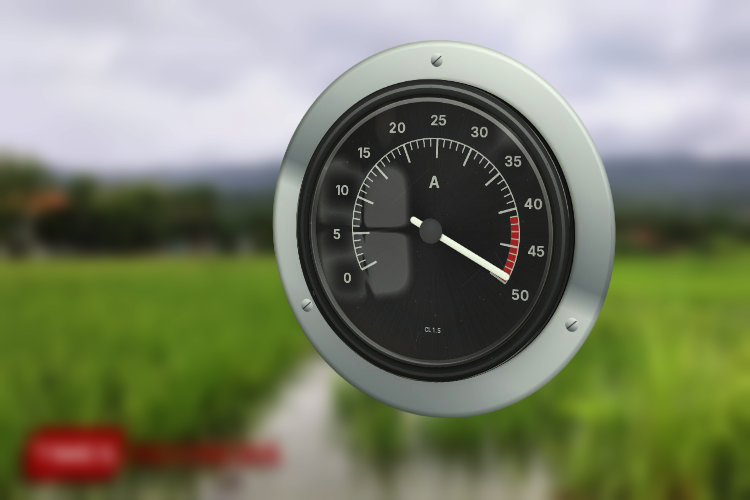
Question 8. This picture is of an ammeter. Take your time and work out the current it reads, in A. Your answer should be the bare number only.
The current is 49
